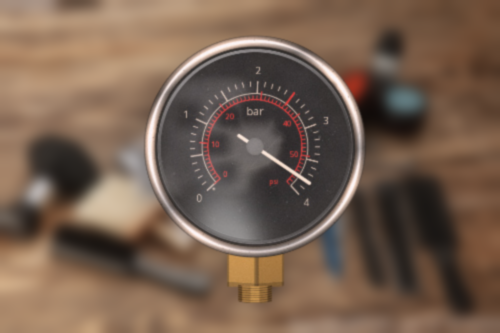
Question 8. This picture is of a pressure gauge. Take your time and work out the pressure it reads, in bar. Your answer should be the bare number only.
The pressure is 3.8
